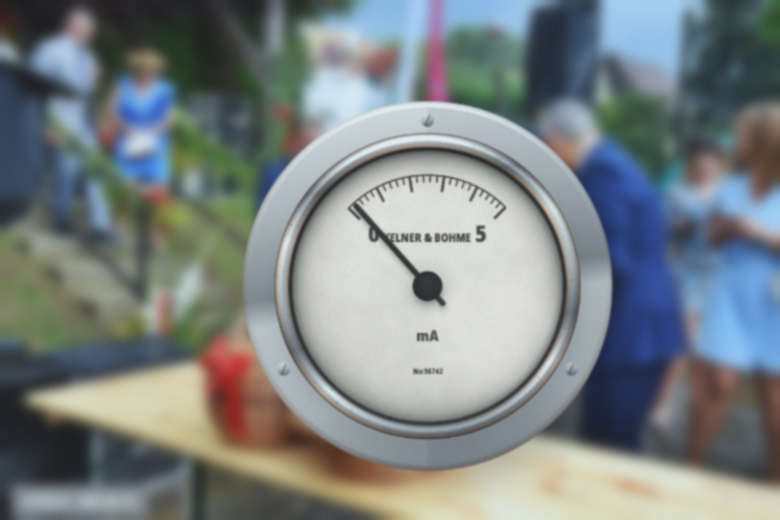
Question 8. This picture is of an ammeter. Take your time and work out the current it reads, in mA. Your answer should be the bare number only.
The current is 0.2
